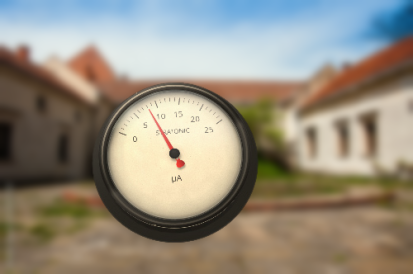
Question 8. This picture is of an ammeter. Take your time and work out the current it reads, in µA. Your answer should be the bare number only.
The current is 8
